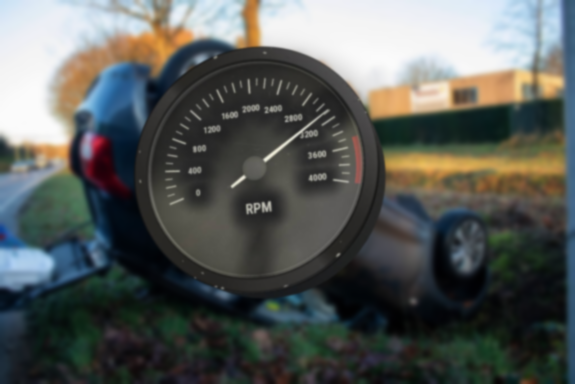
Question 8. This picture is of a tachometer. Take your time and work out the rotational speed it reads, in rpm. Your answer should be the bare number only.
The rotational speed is 3100
